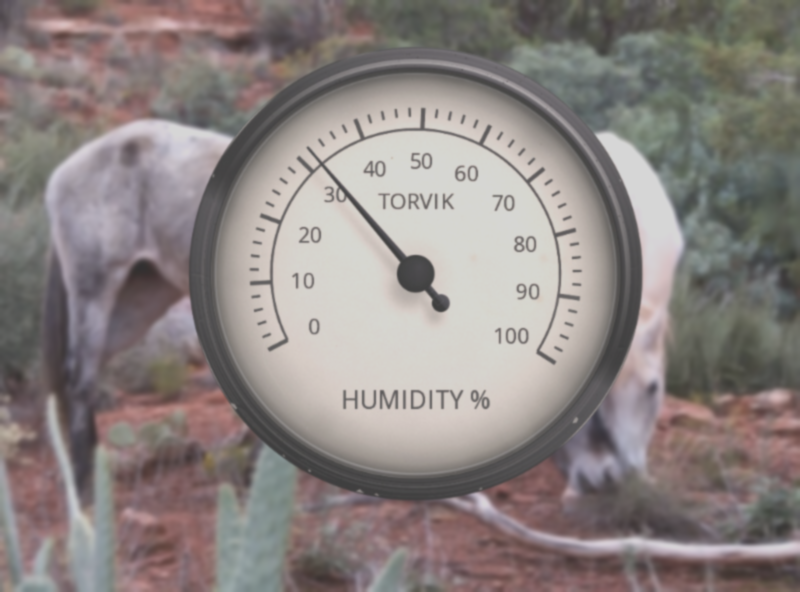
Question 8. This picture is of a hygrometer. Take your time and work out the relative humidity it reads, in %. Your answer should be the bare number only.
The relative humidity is 32
